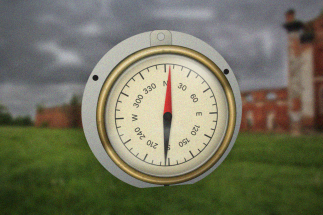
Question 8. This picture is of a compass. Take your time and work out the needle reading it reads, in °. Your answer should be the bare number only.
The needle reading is 5
